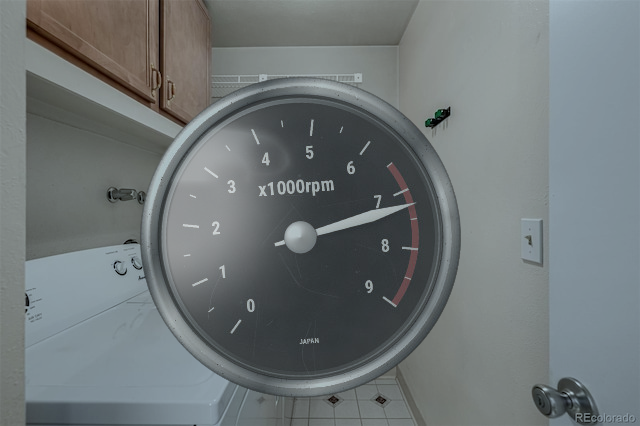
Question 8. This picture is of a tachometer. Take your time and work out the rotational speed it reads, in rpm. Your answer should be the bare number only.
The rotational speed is 7250
